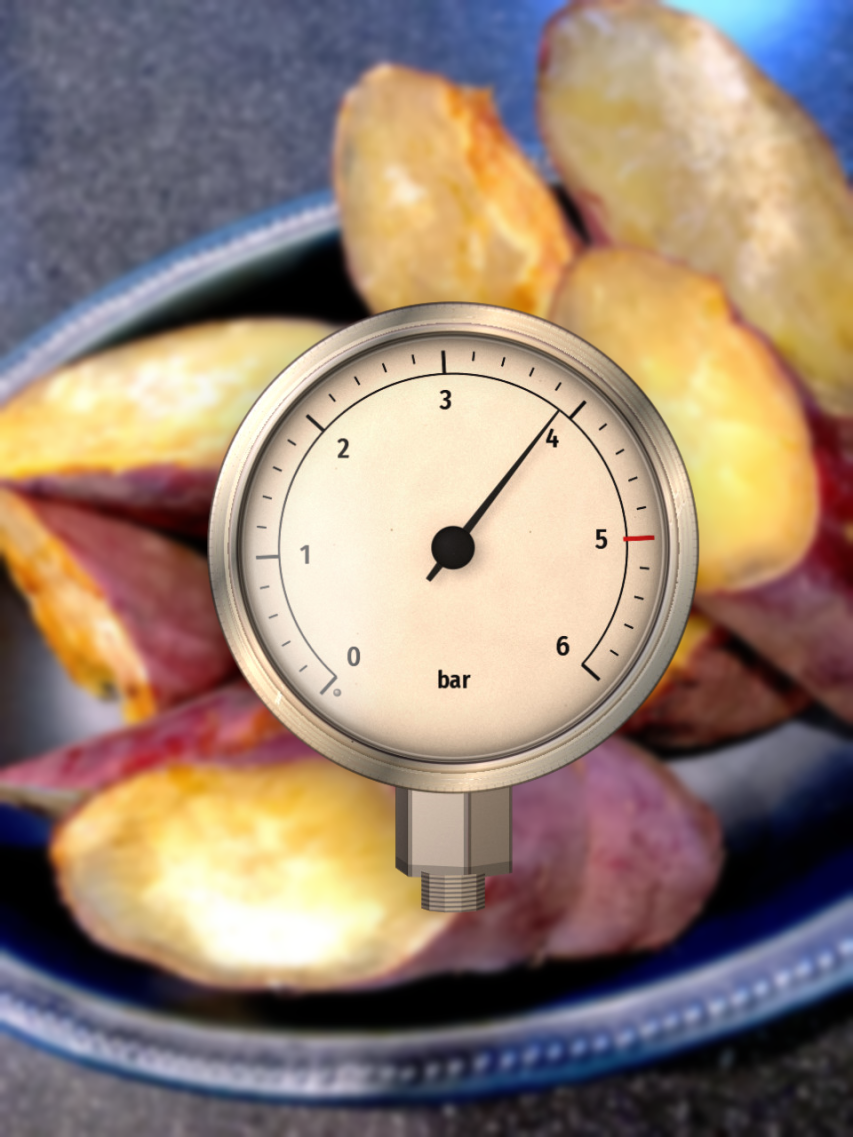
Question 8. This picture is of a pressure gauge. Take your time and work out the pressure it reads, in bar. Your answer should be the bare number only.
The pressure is 3.9
